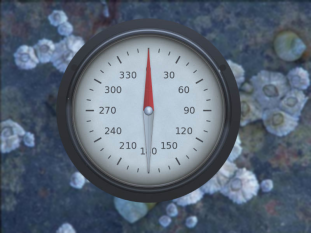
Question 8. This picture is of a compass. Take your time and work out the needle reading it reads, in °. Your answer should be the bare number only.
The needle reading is 0
